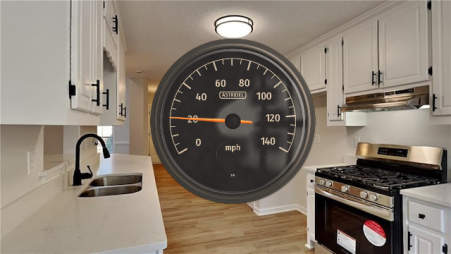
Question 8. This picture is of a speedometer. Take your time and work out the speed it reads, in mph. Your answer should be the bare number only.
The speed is 20
